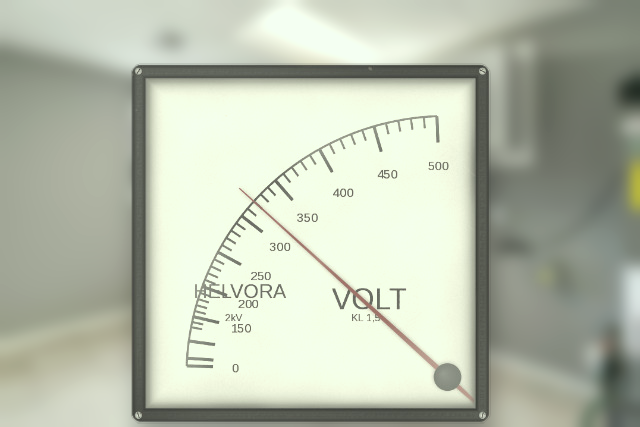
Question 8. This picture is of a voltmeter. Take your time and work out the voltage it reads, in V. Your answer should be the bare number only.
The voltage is 320
